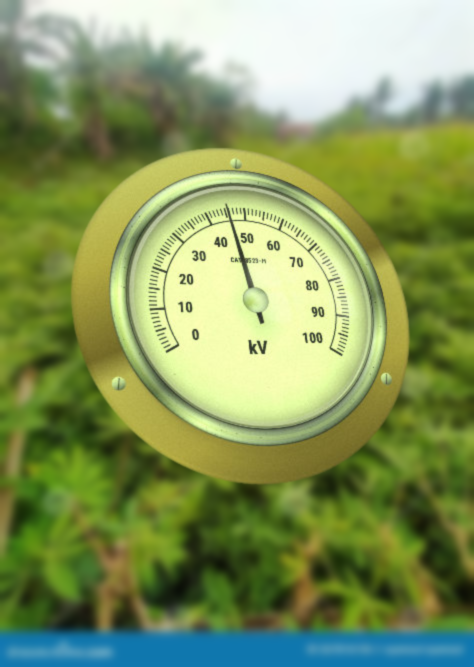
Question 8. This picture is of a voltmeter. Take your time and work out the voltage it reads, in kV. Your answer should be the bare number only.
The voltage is 45
